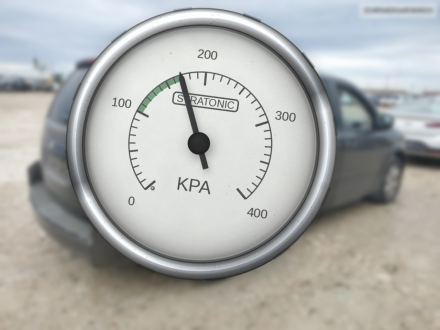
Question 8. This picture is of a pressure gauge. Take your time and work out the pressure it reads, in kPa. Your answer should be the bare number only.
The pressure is 170
